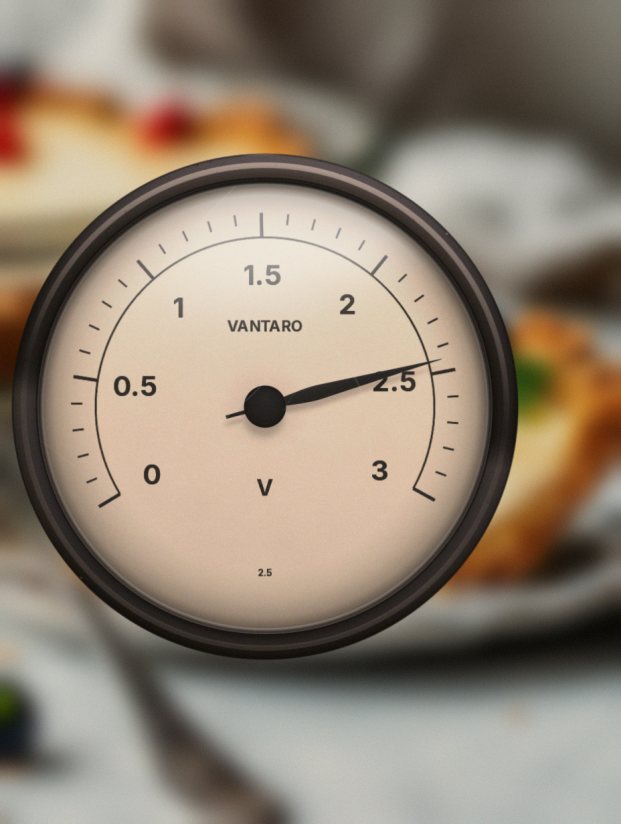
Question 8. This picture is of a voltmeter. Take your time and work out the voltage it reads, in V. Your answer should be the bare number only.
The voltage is 2.45
